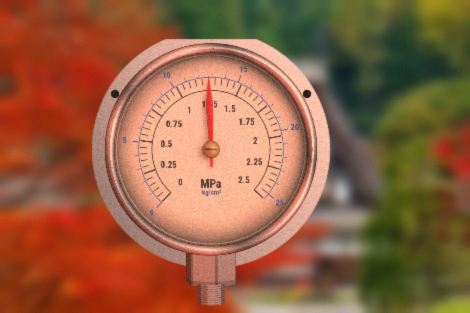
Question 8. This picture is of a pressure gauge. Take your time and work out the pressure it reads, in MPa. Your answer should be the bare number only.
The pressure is 1.25
